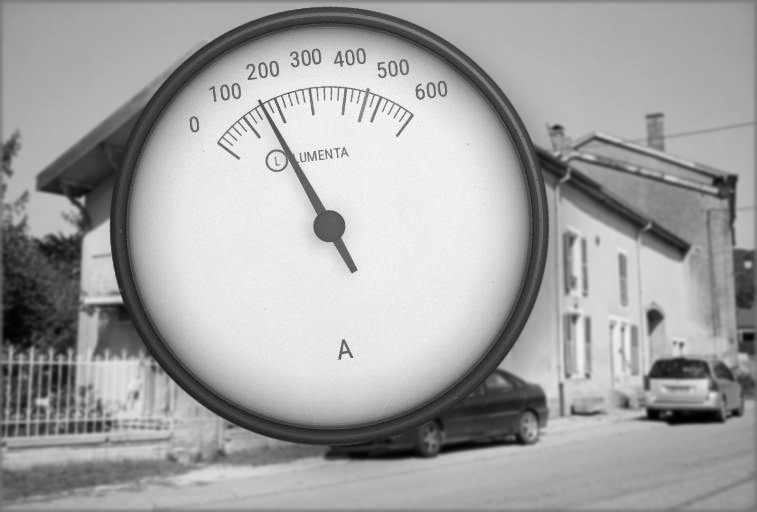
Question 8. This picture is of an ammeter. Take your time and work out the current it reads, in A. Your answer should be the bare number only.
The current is 160
